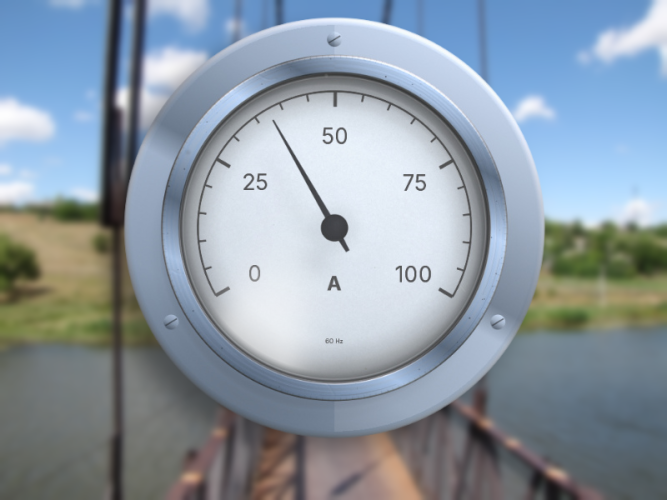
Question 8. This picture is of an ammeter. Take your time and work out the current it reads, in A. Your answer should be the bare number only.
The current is 37.5
